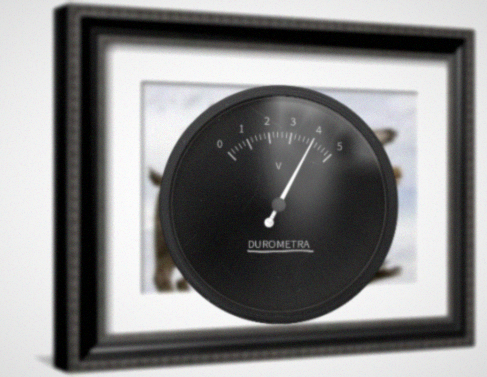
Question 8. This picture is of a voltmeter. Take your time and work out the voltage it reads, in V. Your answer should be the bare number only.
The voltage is 4
